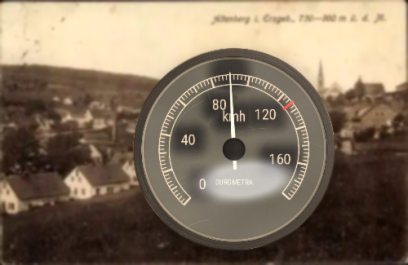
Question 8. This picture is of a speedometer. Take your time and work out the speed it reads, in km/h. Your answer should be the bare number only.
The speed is 90
